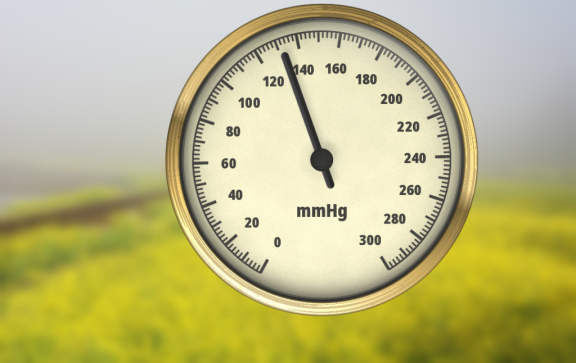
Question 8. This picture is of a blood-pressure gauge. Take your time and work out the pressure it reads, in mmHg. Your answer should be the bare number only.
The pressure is 132
